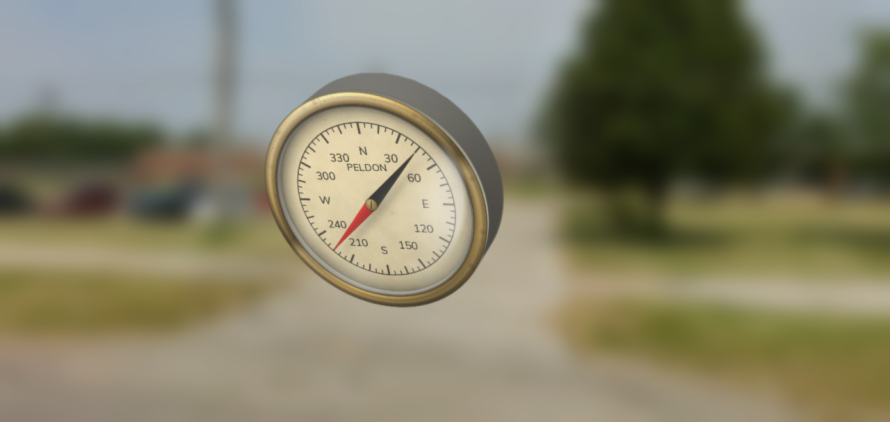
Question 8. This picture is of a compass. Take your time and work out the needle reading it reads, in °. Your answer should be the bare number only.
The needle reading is 225
